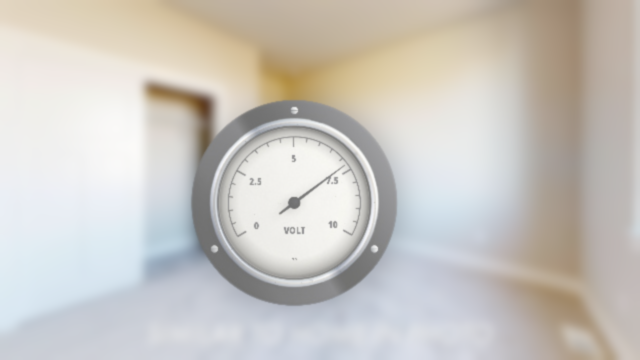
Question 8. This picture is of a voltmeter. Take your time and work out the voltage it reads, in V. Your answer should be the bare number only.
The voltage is 7.25
